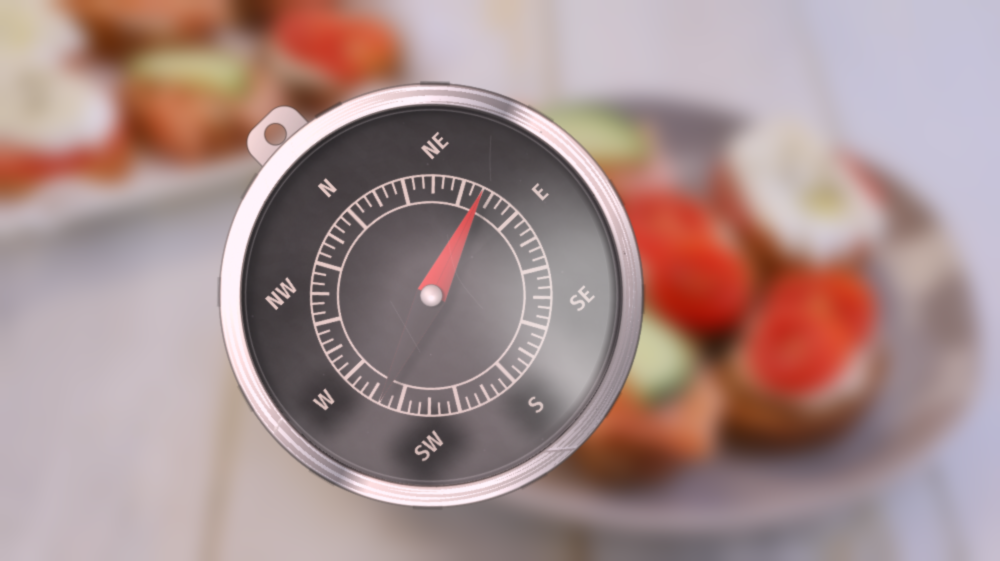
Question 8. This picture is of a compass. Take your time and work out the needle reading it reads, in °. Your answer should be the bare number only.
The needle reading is 70
